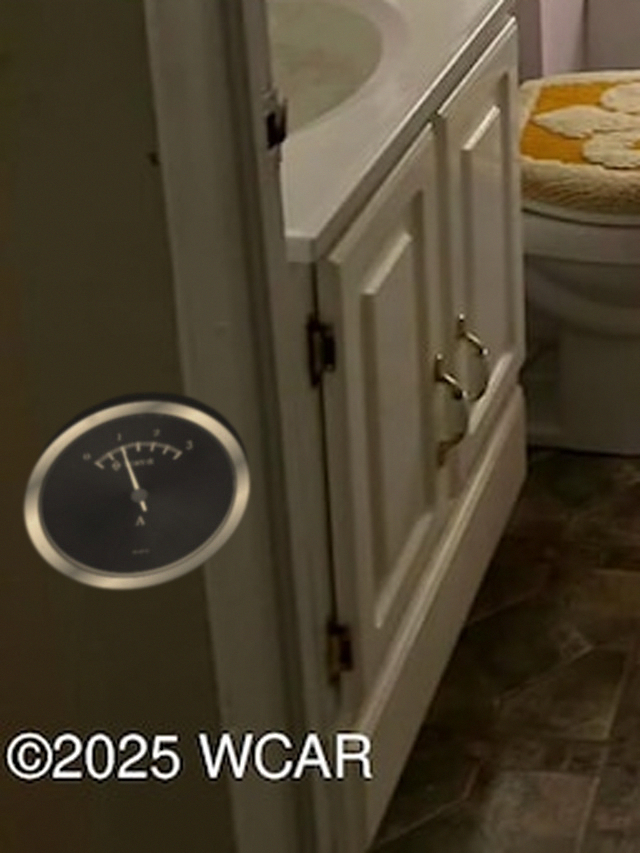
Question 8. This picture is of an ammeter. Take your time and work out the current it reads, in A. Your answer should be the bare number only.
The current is 1
